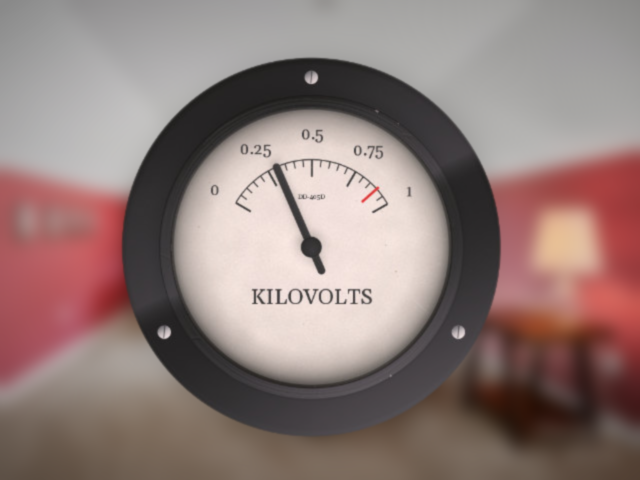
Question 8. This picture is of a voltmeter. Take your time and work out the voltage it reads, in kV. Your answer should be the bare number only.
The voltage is 0.3
